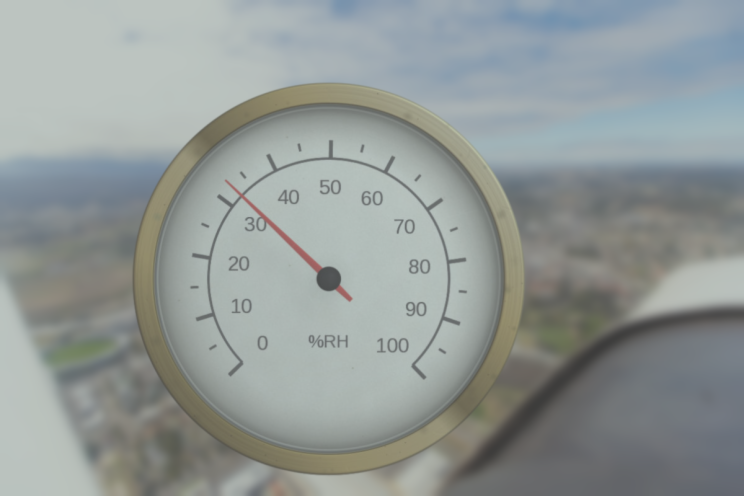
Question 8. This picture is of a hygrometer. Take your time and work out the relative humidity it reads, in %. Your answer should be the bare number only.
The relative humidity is 32.5
